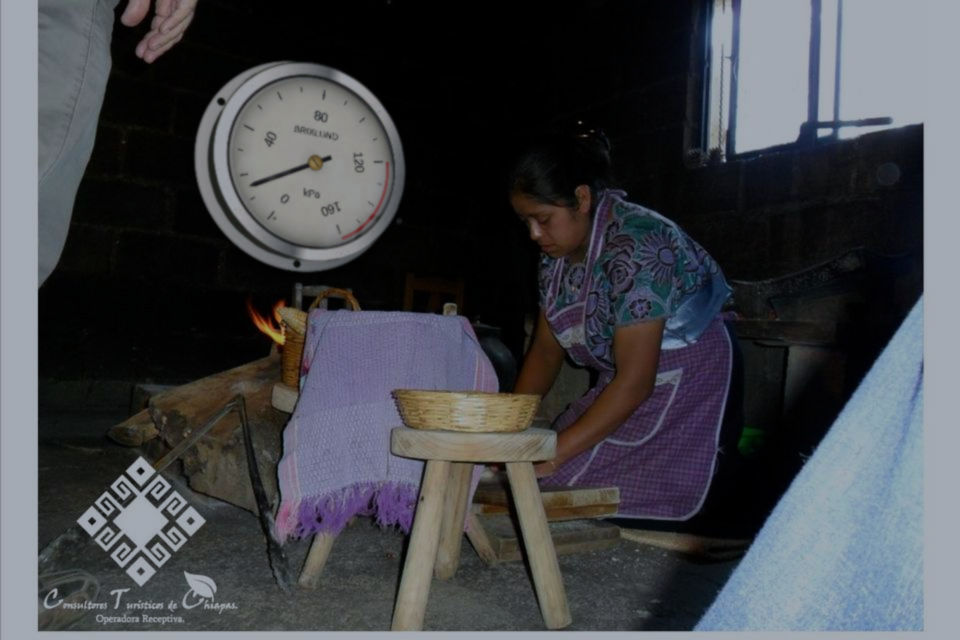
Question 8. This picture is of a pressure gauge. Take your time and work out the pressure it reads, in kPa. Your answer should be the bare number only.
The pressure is 15
